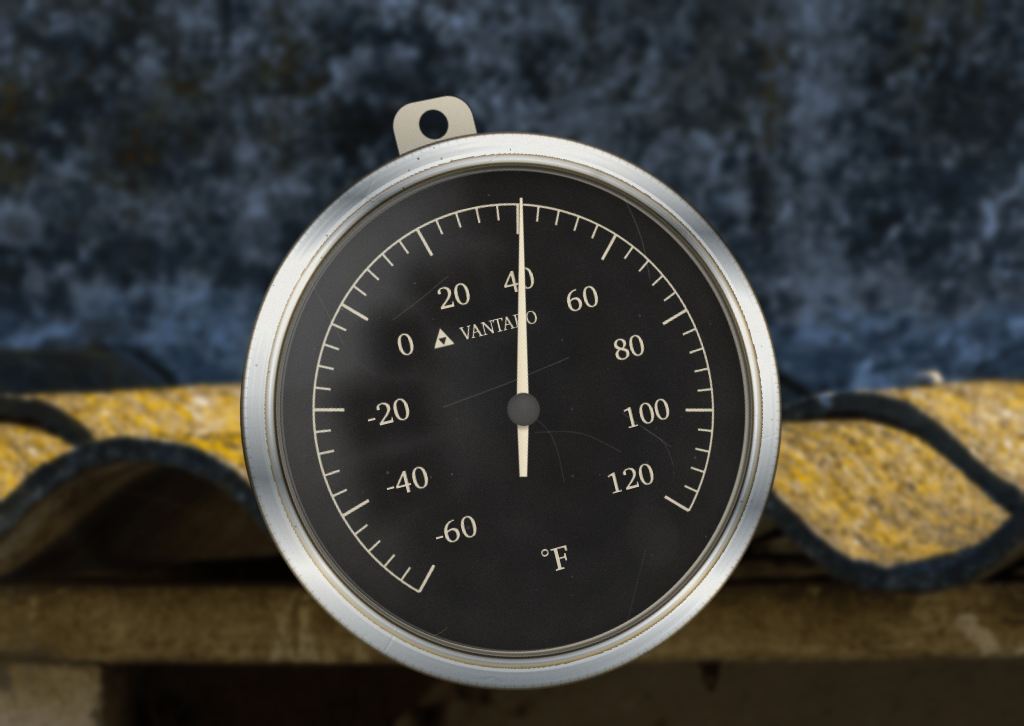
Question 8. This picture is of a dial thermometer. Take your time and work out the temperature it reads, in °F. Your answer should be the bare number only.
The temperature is 40
